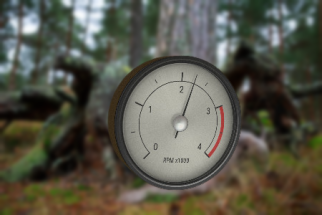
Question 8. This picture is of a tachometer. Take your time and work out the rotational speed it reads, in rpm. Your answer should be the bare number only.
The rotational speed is 2250
